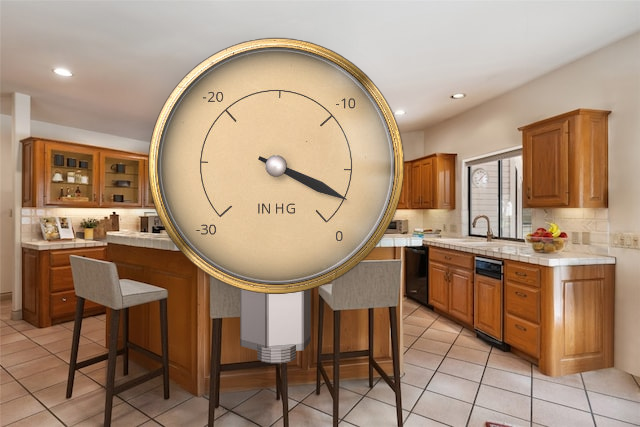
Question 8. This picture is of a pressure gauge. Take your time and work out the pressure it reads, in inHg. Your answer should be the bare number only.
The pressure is -2.5
